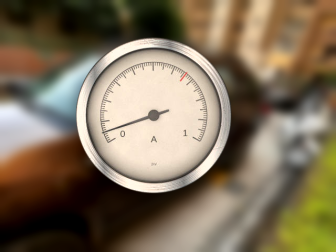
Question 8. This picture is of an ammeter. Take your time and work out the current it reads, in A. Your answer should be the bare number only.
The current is 0.05
